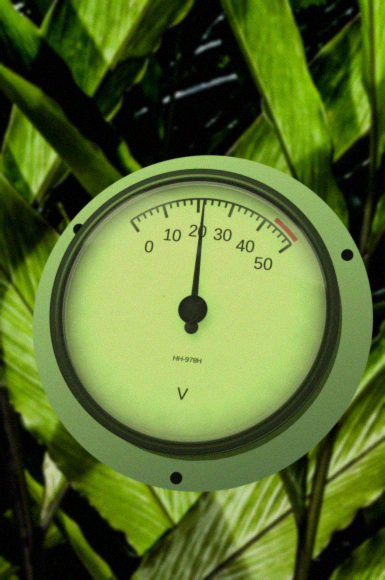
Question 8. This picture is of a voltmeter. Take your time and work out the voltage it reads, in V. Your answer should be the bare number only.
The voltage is 22
